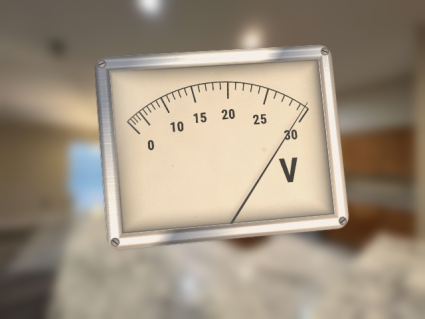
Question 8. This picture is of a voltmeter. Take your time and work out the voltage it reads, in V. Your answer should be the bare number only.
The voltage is 29.5
